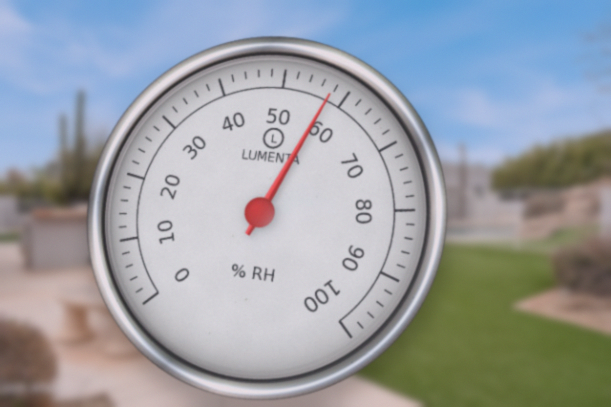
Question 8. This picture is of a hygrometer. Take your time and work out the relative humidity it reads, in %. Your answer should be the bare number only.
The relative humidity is 58
